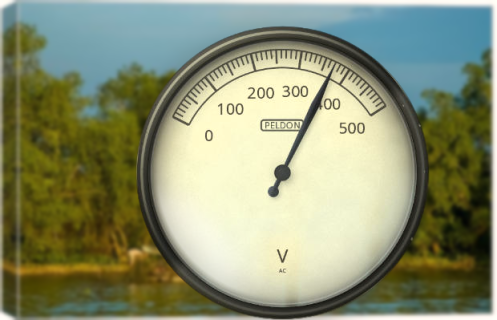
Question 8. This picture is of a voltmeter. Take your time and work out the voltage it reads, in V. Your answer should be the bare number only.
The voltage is 370
